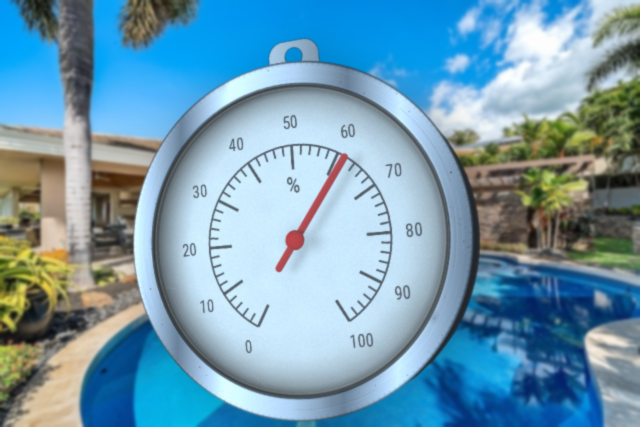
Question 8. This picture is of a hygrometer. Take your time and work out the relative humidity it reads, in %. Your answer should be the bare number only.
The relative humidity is 62
